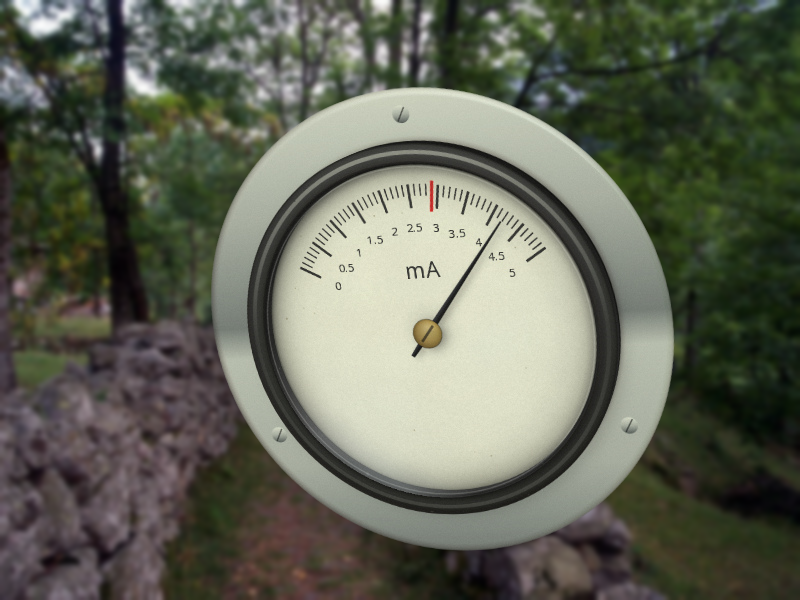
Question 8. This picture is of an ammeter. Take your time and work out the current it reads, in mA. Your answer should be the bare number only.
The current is 4.2
